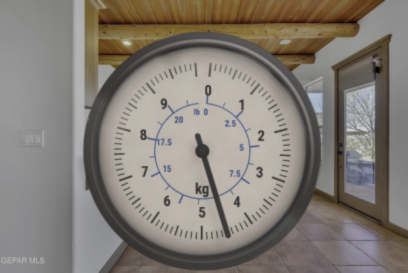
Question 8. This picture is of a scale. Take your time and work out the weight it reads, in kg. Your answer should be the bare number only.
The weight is 4.5
